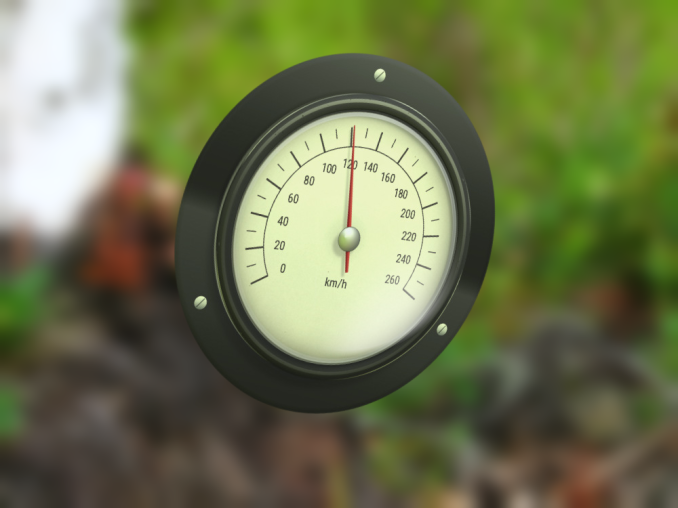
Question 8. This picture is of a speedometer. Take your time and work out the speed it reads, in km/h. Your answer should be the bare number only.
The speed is 120
